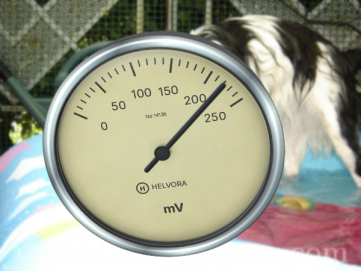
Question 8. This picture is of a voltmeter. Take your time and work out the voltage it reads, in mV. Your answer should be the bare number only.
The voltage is 220
